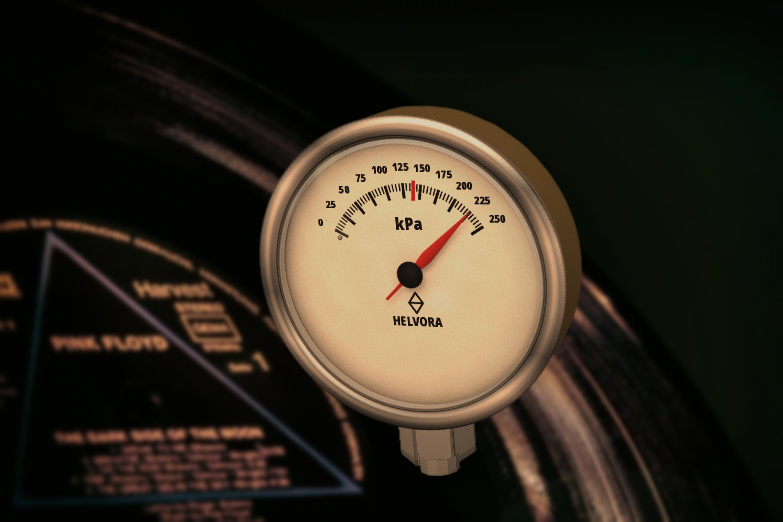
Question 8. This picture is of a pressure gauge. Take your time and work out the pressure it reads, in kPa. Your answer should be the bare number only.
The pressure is 225
